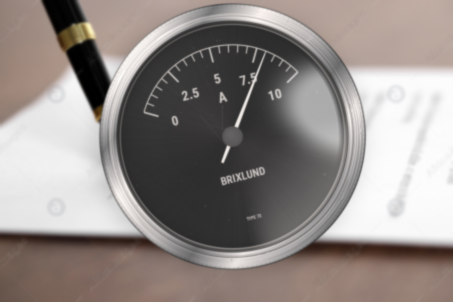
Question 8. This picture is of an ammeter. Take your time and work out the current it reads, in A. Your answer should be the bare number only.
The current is 8
